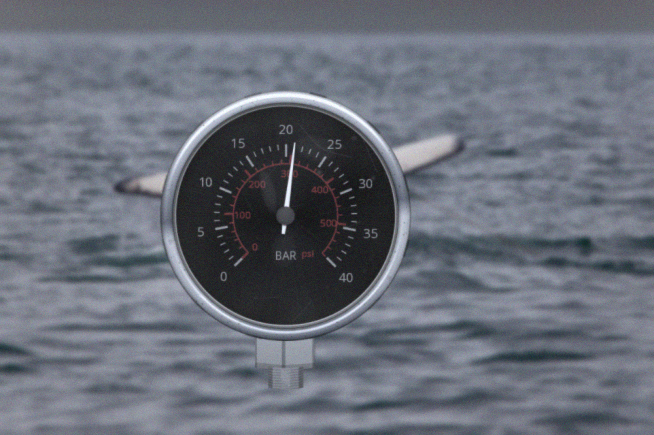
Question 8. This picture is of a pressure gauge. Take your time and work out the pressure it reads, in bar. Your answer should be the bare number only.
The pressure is 21
